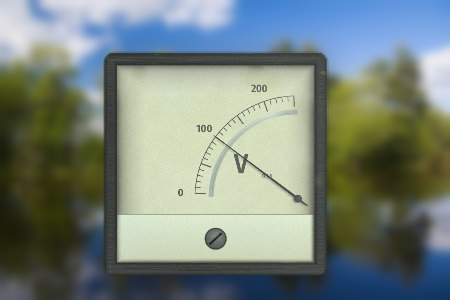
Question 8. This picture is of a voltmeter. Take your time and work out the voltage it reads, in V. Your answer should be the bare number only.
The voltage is 100
